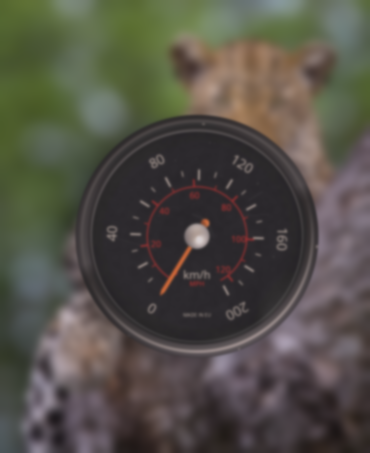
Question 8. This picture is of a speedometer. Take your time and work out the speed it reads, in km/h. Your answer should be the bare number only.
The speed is 0
